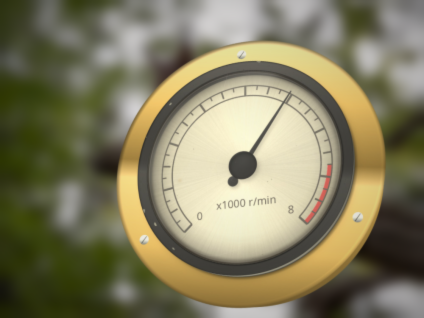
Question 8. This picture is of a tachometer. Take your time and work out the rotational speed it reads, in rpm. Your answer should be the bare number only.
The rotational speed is 5000
